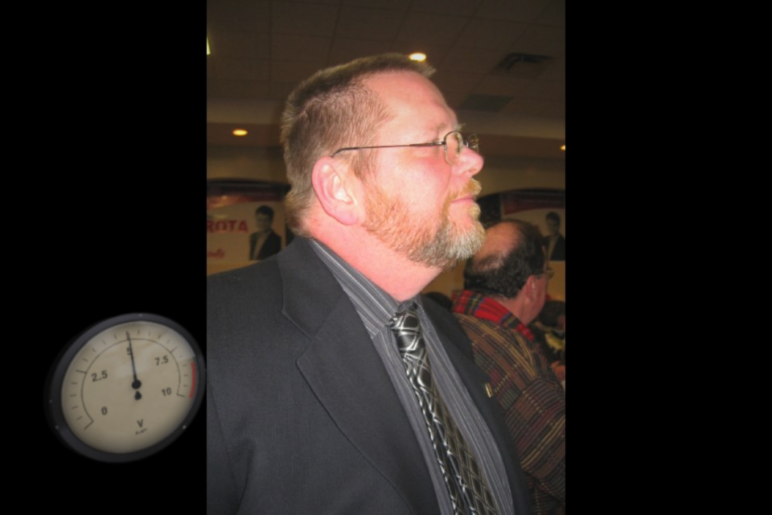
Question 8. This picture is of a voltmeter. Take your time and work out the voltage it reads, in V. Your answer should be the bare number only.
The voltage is 5
